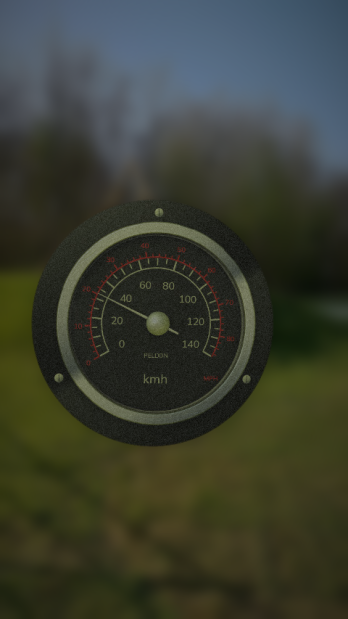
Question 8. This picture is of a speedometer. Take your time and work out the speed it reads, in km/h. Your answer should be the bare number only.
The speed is 32.5
